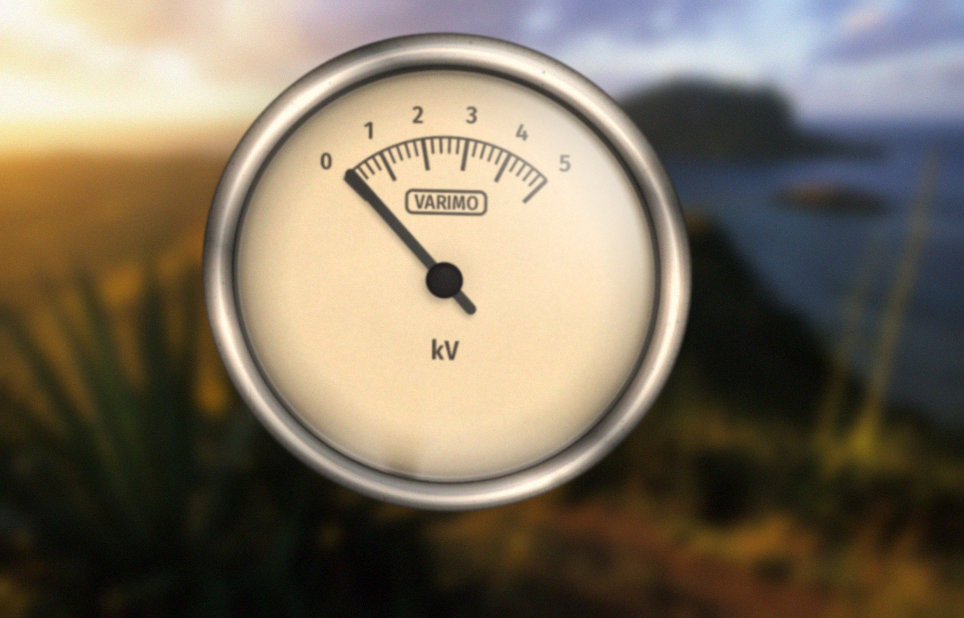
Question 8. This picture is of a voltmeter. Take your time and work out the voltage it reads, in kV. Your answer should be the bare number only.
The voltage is 0.2
